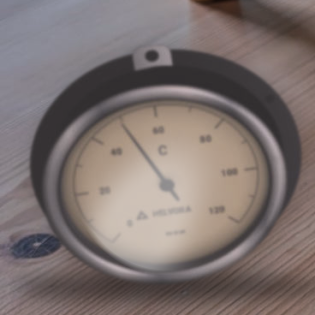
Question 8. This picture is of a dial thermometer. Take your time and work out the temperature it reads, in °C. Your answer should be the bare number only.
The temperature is 50
